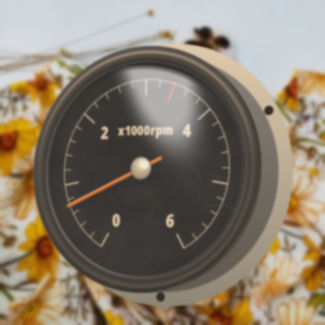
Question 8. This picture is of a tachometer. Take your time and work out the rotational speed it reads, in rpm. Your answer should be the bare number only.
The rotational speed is 700
